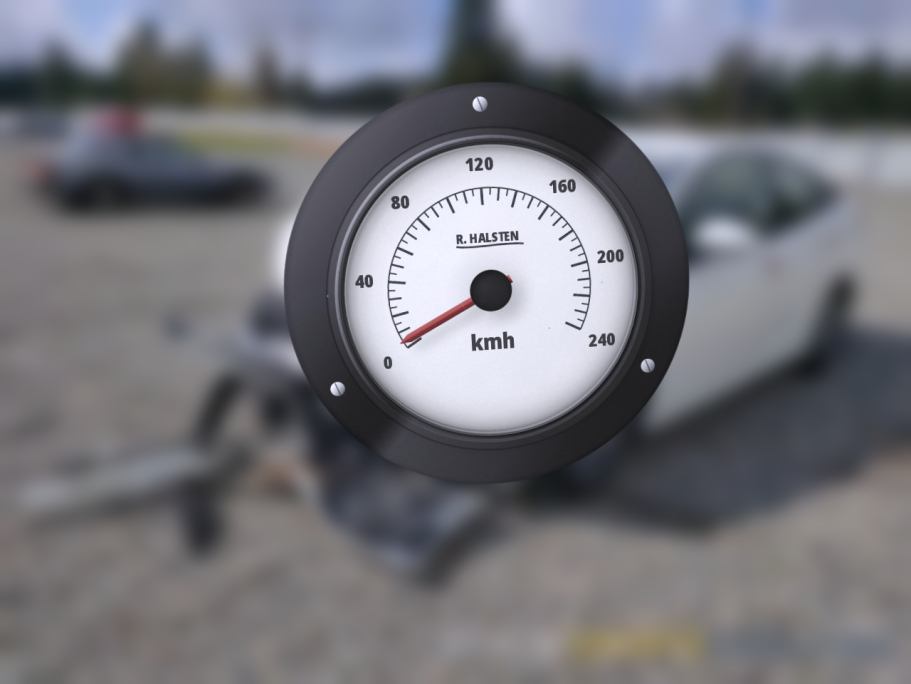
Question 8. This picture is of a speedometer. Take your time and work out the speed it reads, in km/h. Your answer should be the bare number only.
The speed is 5
